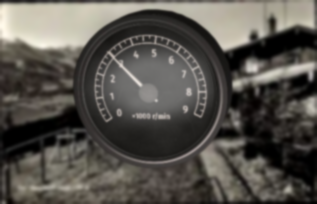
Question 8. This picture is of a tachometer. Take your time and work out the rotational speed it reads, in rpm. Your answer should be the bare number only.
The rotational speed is 3000
